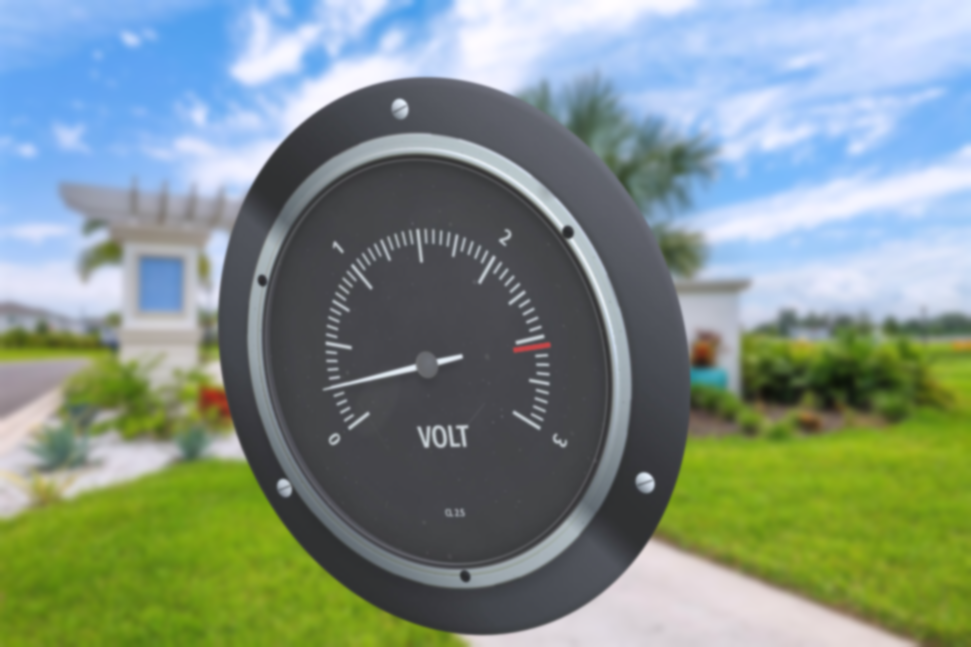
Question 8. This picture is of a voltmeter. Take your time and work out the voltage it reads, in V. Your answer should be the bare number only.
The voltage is 0.25
